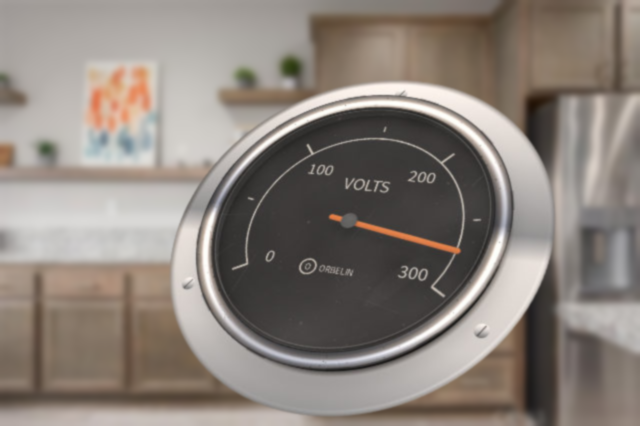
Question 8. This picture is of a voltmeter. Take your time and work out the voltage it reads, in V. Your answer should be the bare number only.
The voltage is 275
